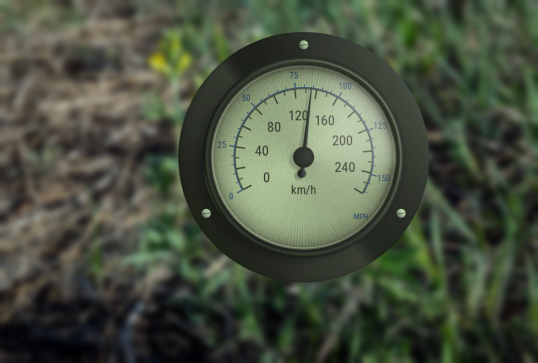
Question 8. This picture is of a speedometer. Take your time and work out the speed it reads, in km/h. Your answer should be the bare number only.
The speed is 135
